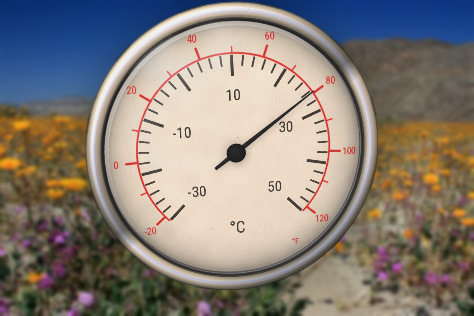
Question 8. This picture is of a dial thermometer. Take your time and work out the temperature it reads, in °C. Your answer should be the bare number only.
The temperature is 26
